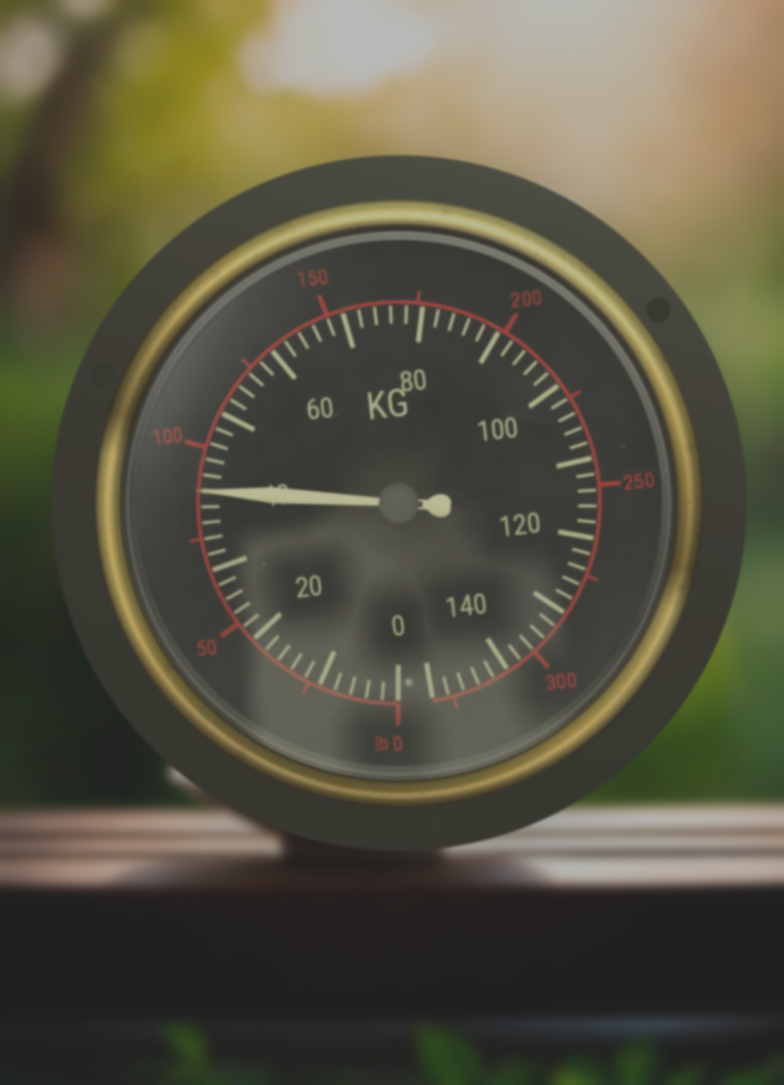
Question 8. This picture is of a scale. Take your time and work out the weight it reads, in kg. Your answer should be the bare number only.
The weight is 40
